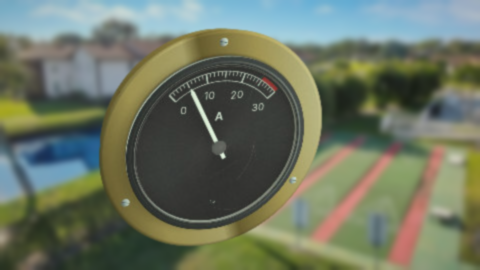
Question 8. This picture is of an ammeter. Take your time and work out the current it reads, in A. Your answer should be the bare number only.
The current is 5
